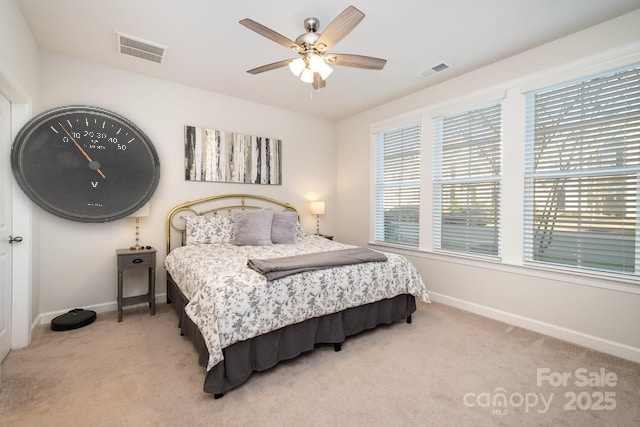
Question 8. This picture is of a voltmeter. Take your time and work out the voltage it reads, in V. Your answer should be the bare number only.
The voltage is 5
